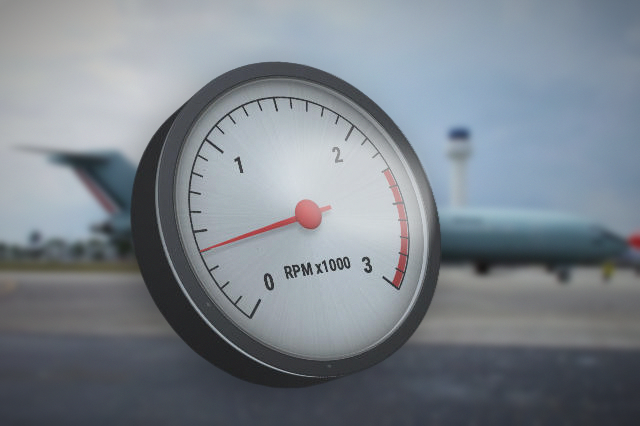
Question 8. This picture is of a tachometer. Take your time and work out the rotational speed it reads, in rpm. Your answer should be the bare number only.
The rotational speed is 400
